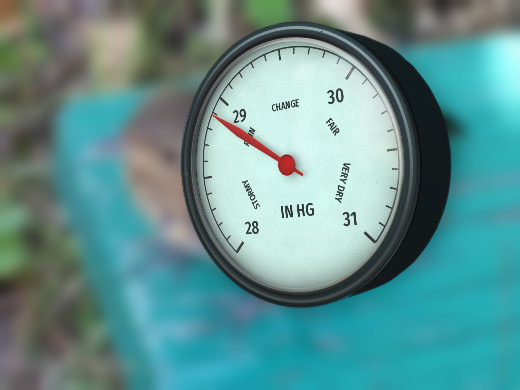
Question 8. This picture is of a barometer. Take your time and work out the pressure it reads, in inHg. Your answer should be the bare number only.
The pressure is 28.9
